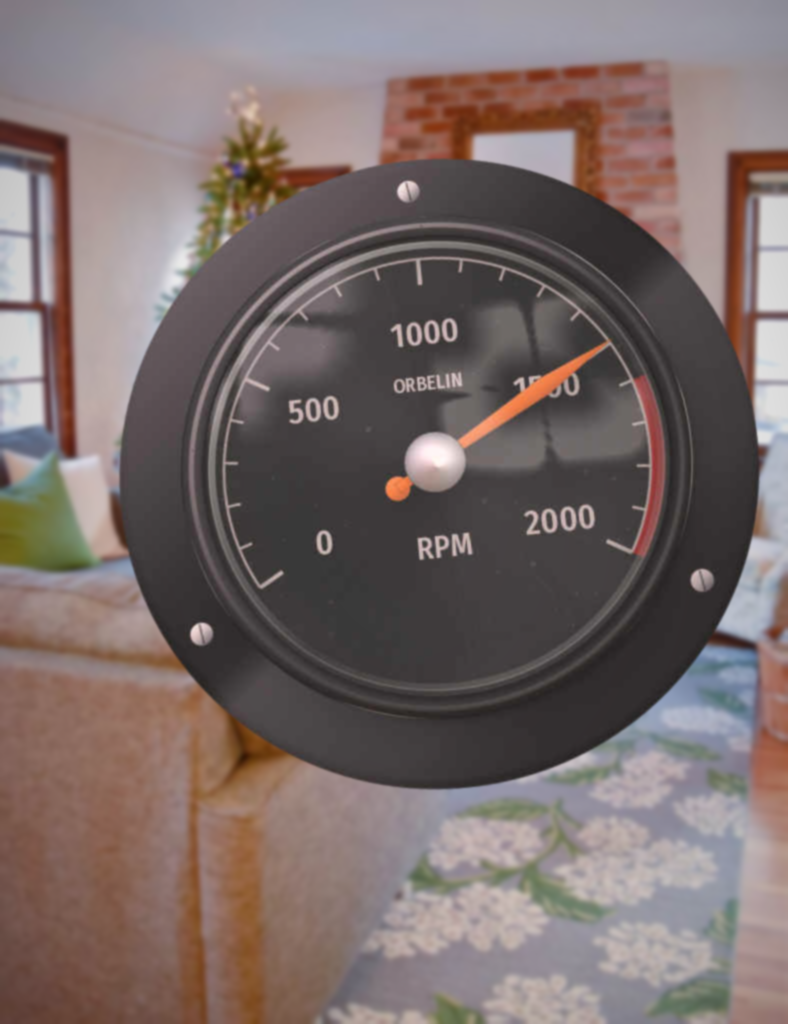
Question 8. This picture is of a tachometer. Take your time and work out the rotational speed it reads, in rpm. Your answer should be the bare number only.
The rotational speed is 1500
